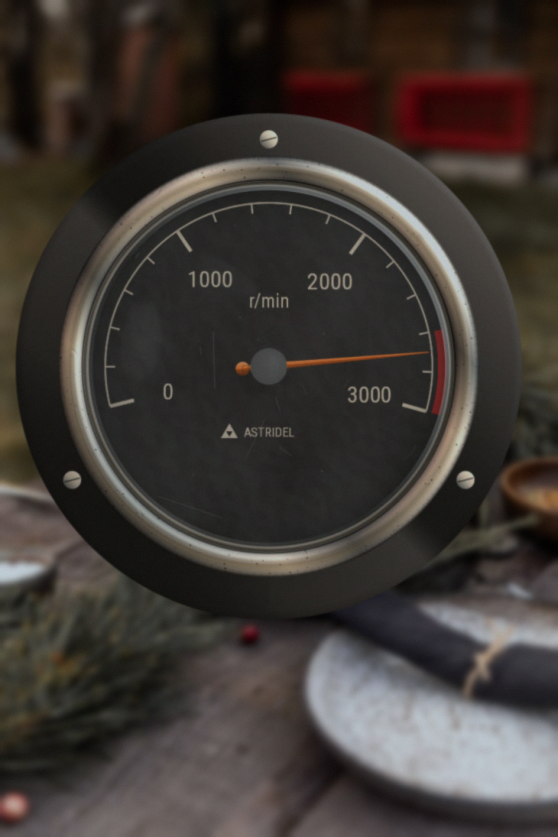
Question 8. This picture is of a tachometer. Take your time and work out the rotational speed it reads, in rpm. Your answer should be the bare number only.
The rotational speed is 2700
